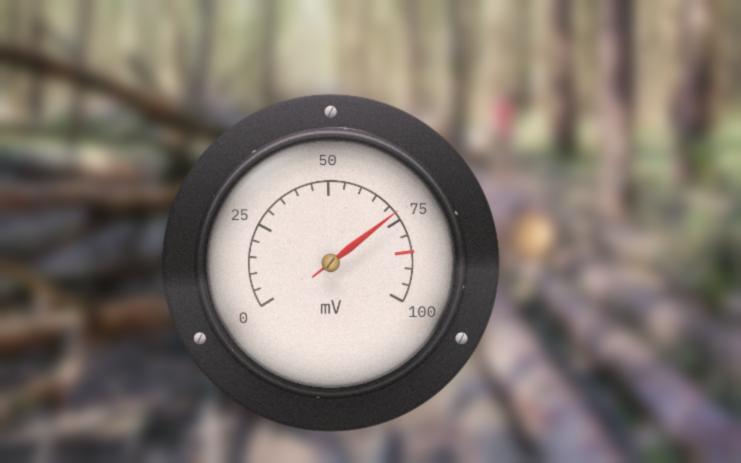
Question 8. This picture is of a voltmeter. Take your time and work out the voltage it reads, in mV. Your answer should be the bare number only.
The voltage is 72.5
